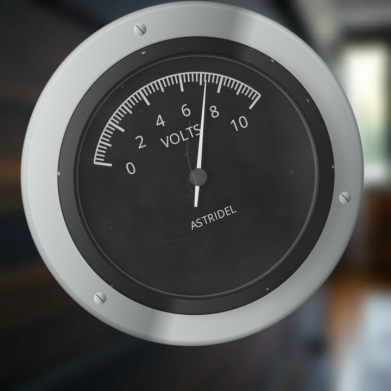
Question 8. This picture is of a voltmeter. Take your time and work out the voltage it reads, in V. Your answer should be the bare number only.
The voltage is 7.2
